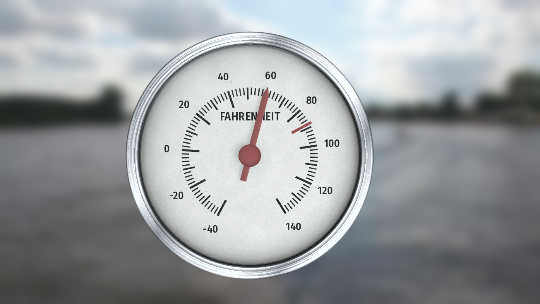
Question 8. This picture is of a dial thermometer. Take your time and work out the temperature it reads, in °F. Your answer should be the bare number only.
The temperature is 60
